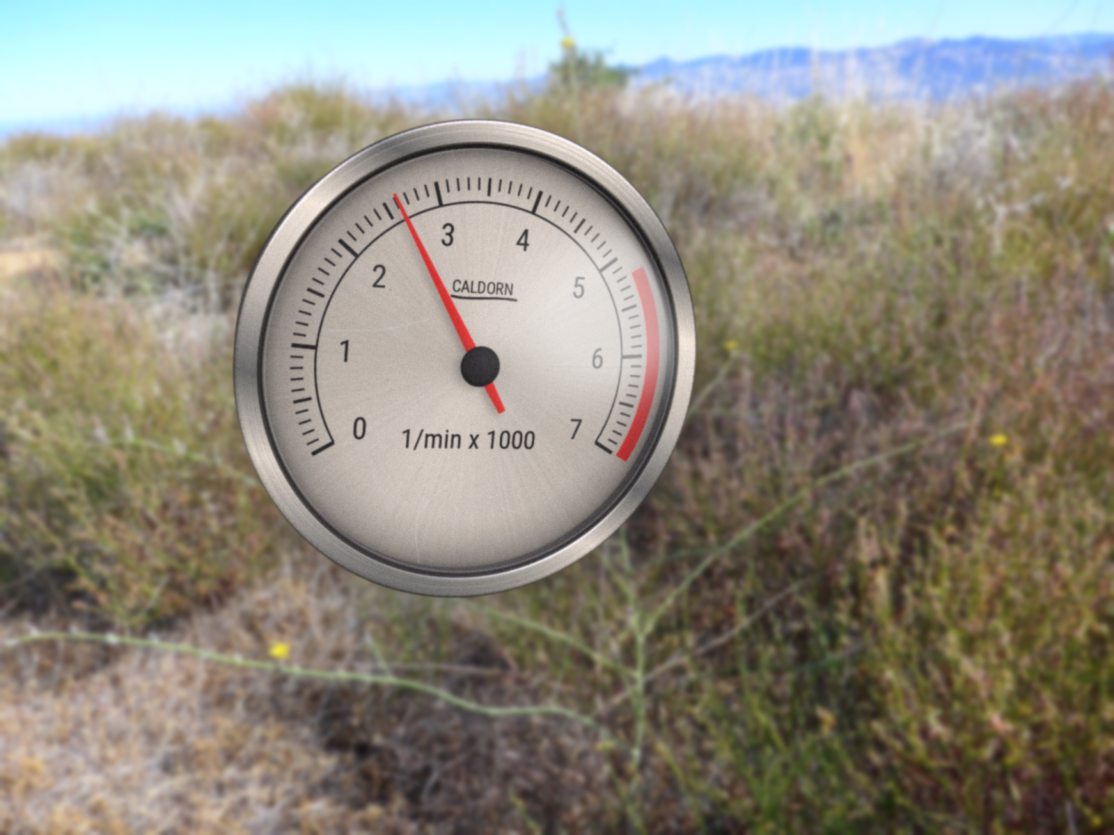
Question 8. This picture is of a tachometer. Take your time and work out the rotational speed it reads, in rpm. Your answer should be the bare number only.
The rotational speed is 2600
